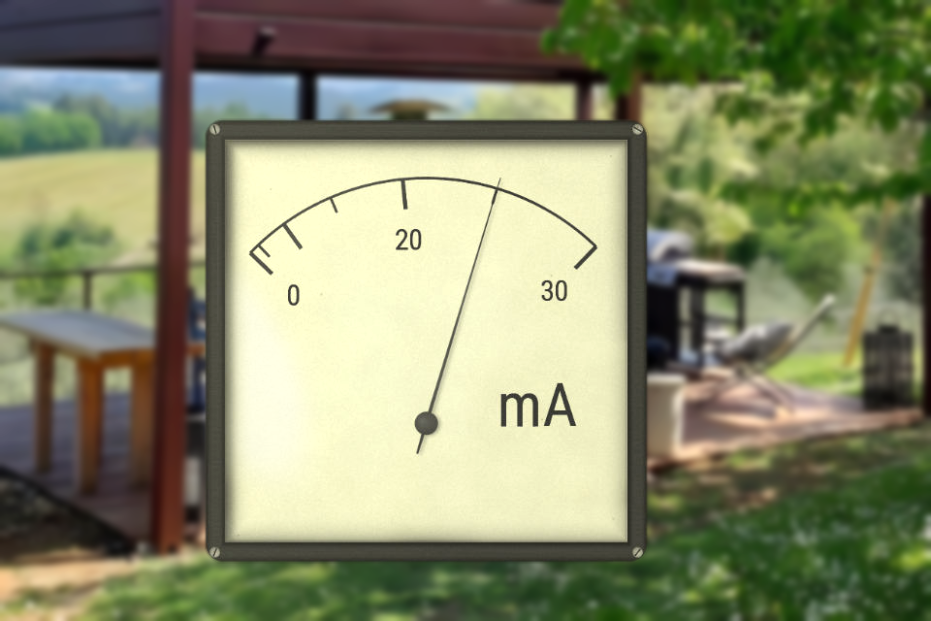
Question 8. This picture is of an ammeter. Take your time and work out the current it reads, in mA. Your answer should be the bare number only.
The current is 25
